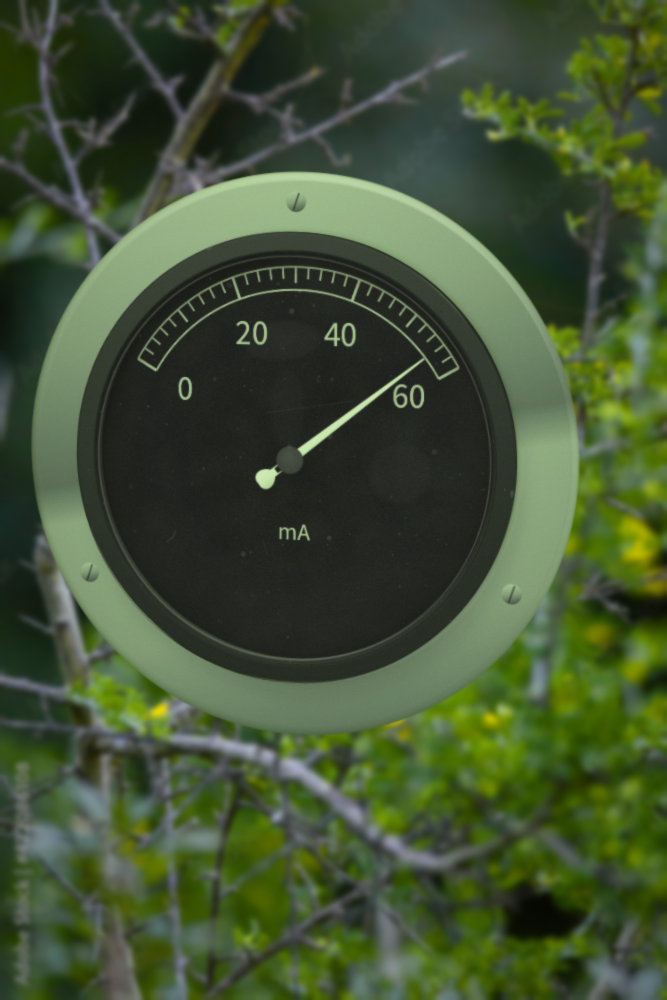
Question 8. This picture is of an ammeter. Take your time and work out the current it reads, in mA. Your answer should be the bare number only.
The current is 56
